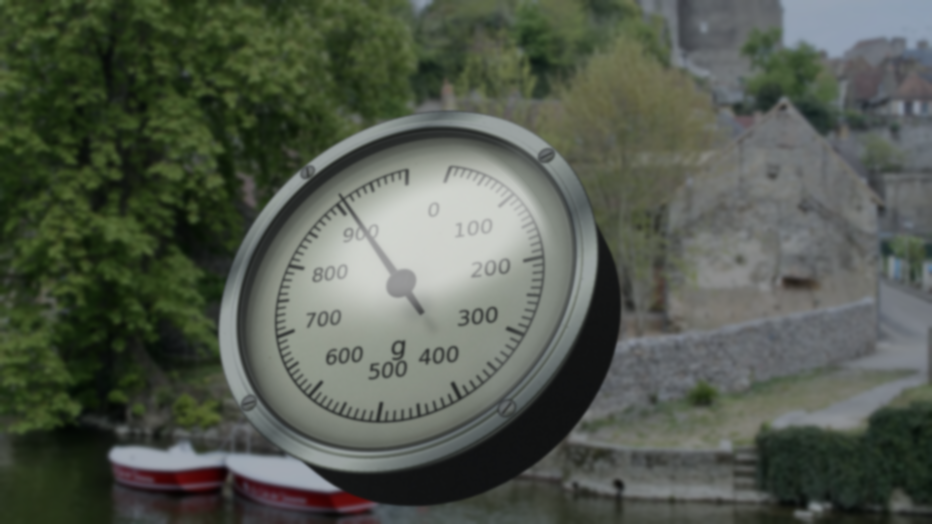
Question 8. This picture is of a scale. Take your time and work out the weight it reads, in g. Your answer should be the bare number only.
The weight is 910
